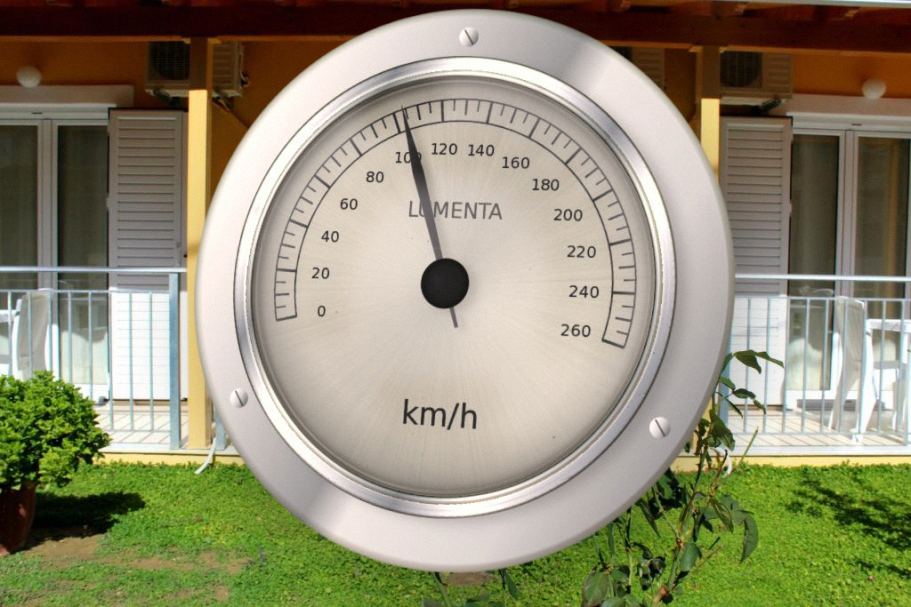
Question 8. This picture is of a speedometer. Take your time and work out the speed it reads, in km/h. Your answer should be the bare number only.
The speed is 105
